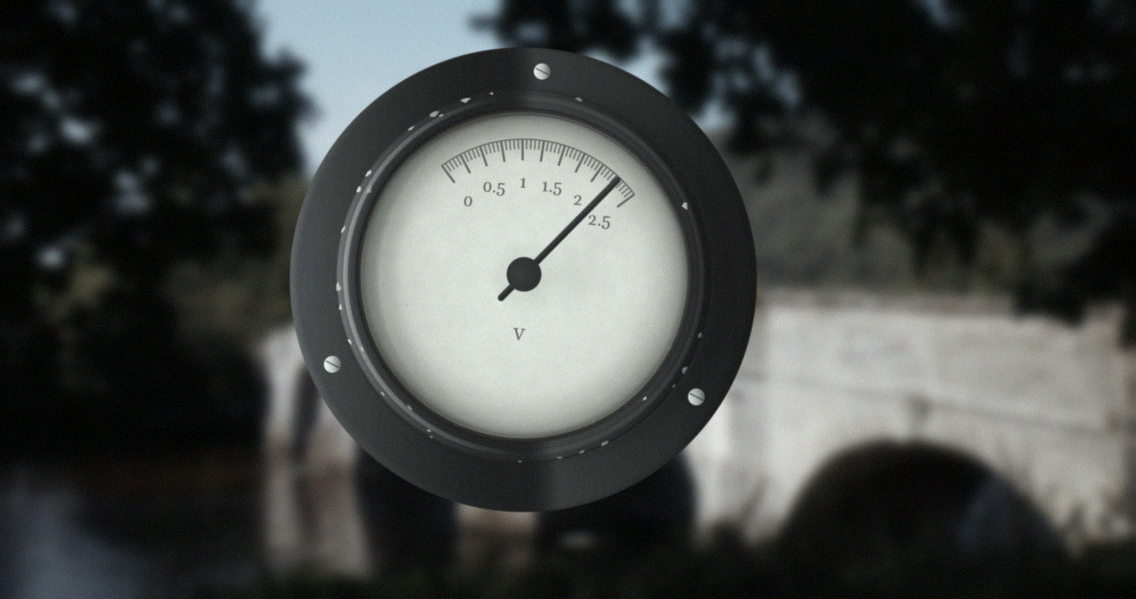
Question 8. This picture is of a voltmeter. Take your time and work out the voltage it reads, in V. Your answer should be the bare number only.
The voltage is 2.25
